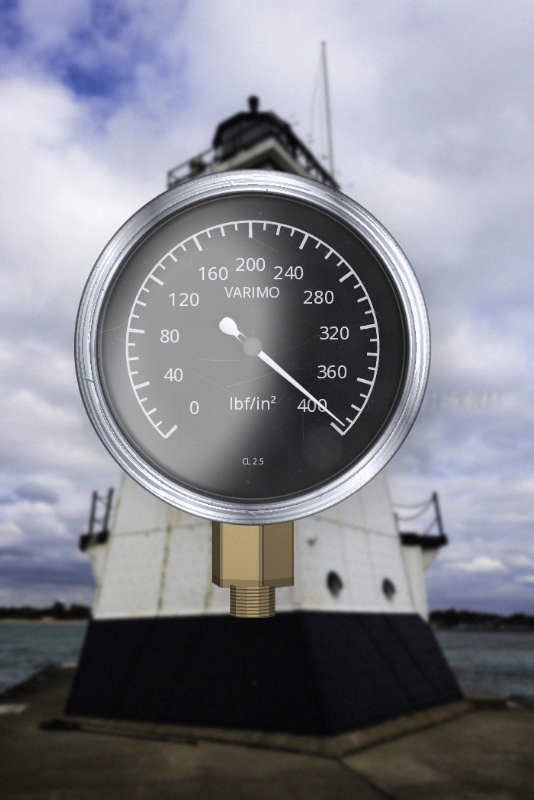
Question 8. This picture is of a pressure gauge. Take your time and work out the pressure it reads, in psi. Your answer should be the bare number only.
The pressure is 395
